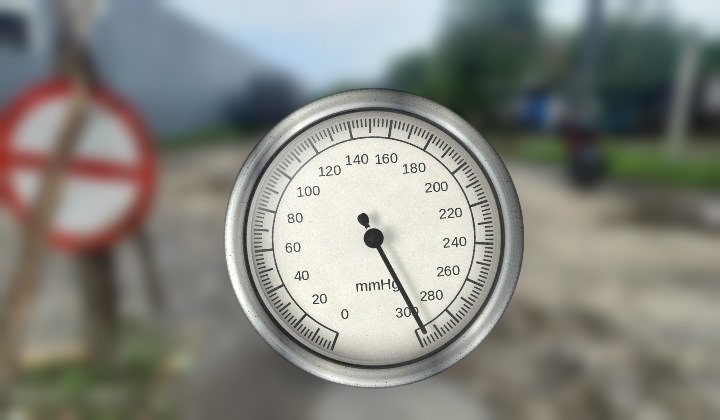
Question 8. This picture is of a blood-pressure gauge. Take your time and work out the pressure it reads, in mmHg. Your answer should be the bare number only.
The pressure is 296
